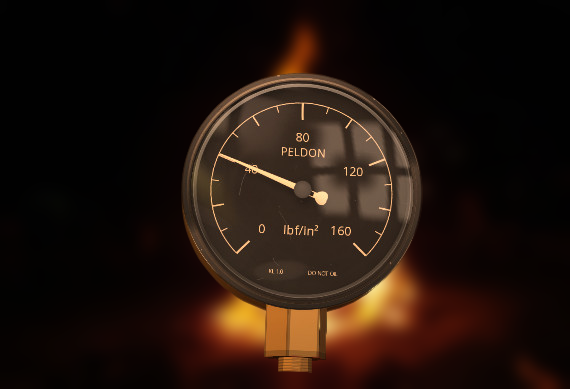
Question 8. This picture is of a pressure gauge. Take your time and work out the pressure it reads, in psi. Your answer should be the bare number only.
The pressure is 40
